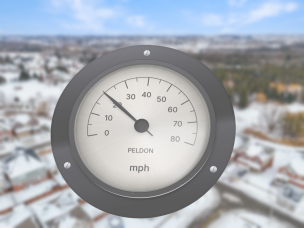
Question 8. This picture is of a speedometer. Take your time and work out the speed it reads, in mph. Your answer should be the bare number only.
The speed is 20
